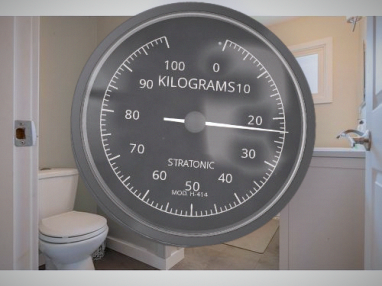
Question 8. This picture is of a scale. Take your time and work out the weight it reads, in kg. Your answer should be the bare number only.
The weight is 23
